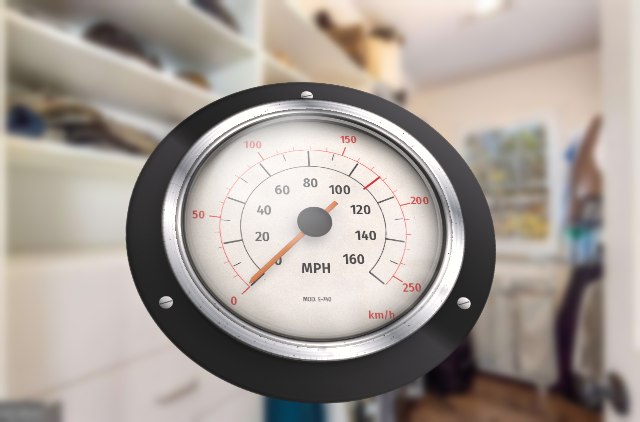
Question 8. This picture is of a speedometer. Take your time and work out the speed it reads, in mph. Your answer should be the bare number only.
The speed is 0
